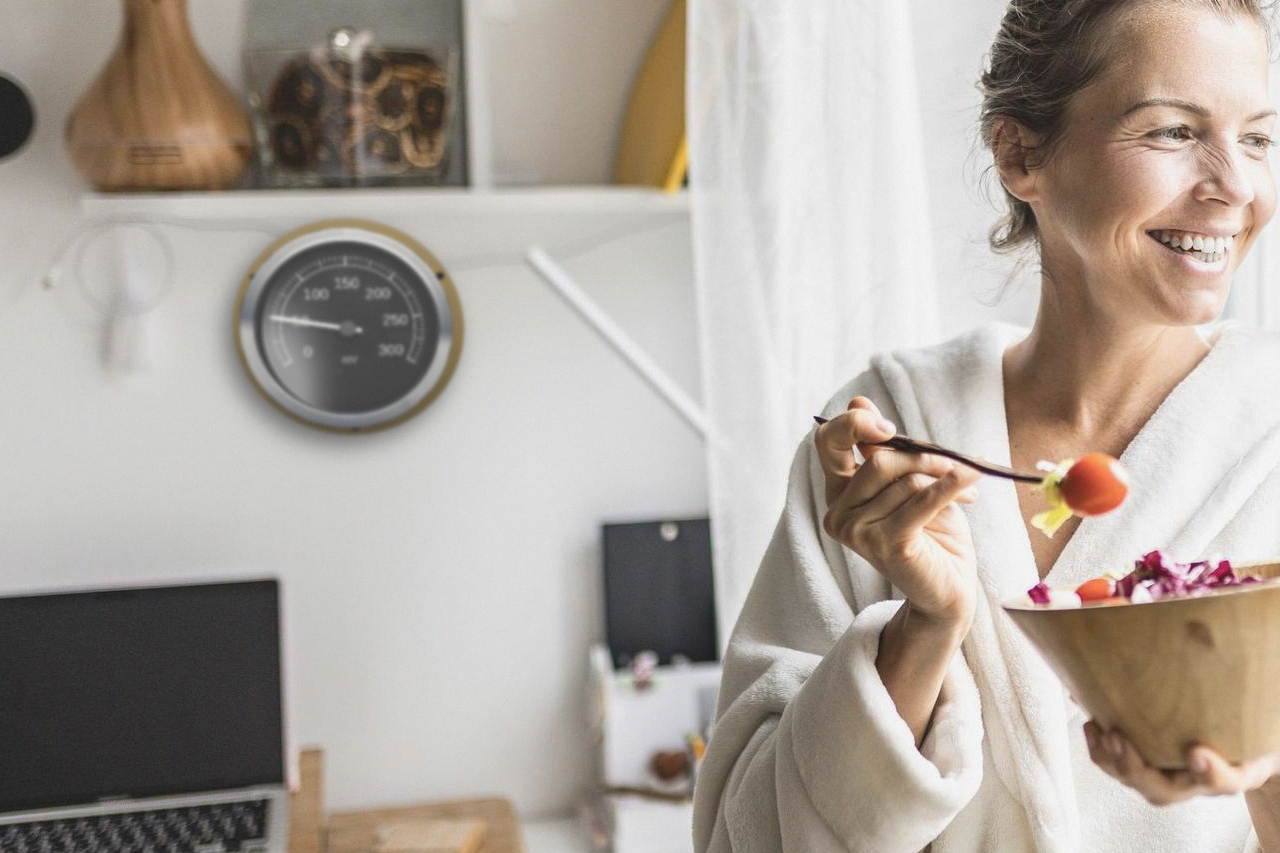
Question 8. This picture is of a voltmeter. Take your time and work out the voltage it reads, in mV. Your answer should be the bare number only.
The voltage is 50
